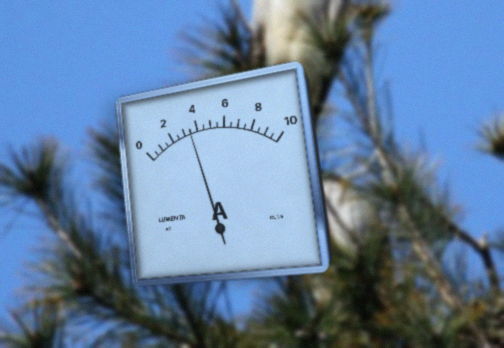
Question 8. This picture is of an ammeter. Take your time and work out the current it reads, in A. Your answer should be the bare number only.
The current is 3.5
